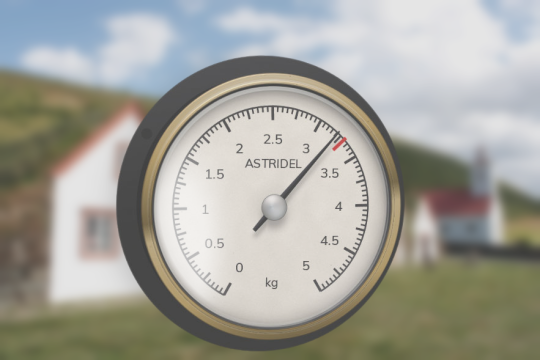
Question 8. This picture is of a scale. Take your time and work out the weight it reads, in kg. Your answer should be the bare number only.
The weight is 3.2
